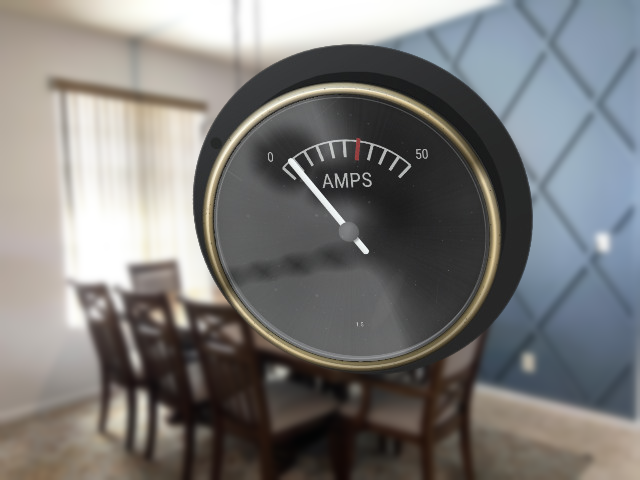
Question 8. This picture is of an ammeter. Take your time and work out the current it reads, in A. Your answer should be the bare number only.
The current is 5
